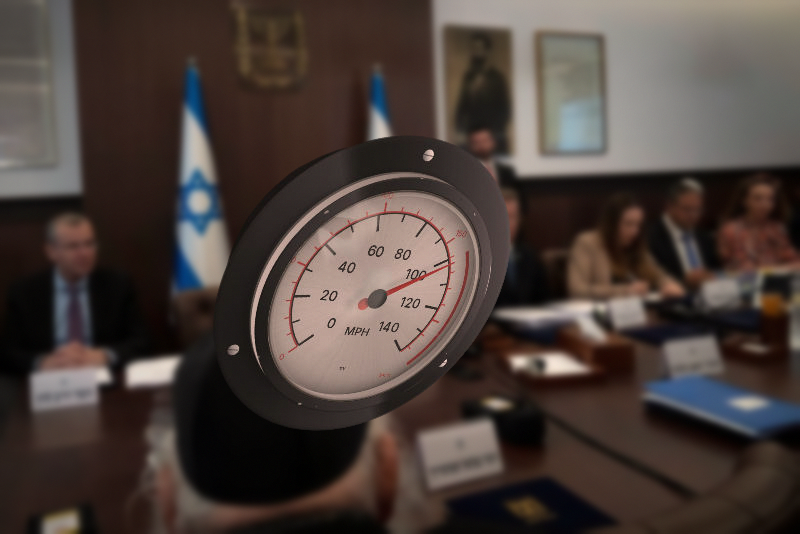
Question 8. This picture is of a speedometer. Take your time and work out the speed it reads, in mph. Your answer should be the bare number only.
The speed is 100
